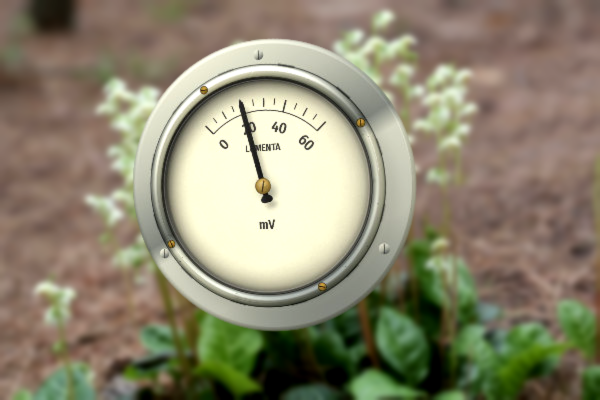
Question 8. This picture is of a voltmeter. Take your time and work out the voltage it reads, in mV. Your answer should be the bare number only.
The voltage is 20
